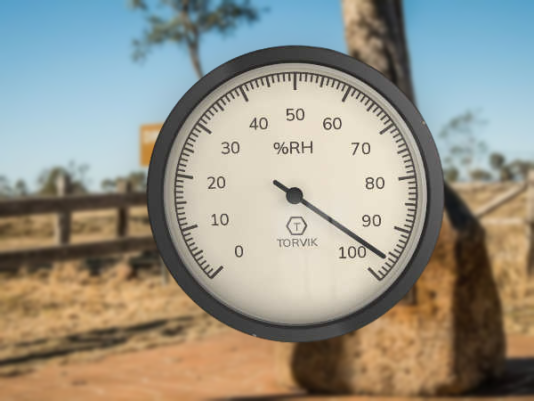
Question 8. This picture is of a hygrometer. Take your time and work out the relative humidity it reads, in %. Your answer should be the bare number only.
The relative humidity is 96
